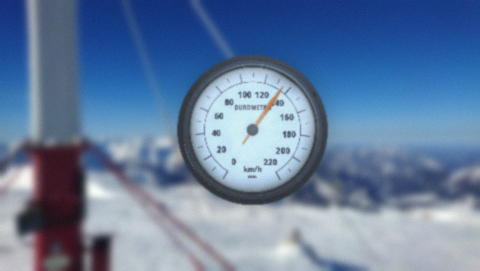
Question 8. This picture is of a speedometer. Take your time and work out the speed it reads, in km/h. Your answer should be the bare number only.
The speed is 135
